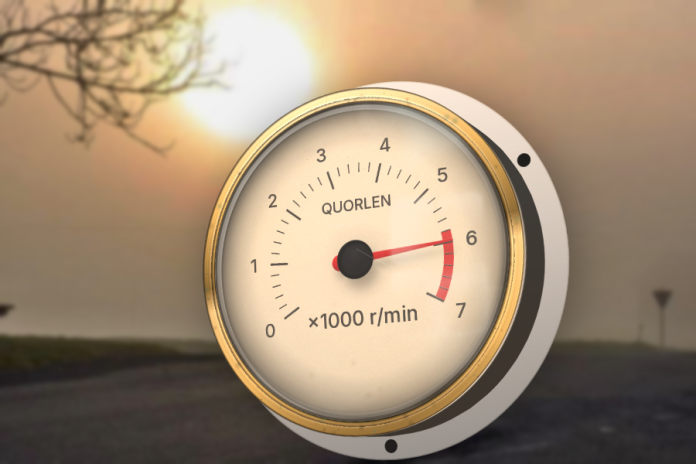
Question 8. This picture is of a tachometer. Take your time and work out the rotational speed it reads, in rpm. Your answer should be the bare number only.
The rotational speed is 6000
